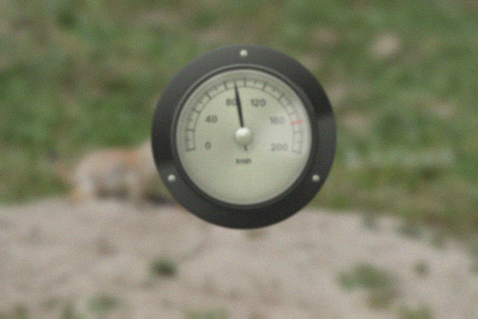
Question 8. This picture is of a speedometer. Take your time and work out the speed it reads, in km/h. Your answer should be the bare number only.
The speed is 90
